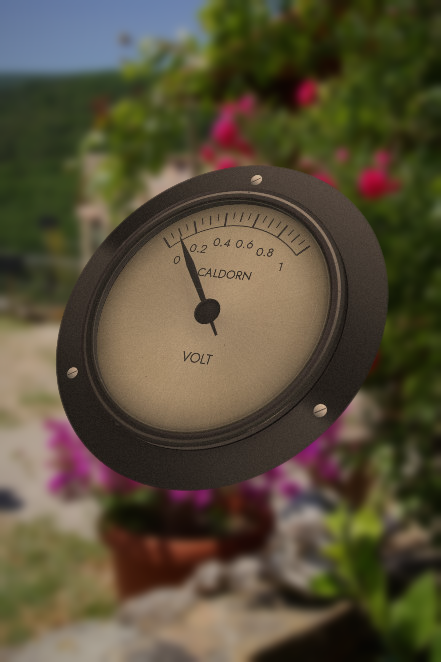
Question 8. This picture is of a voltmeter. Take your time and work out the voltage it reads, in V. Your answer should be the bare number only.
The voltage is 0.1
